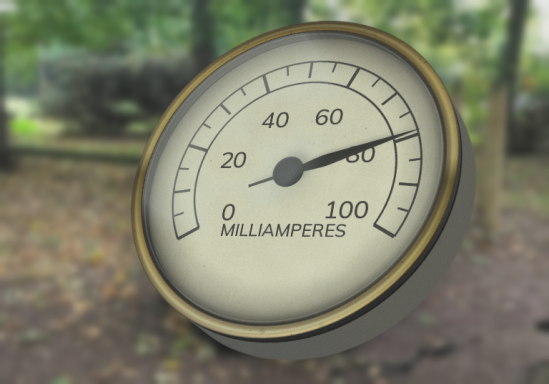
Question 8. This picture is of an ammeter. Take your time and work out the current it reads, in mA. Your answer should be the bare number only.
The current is 80
